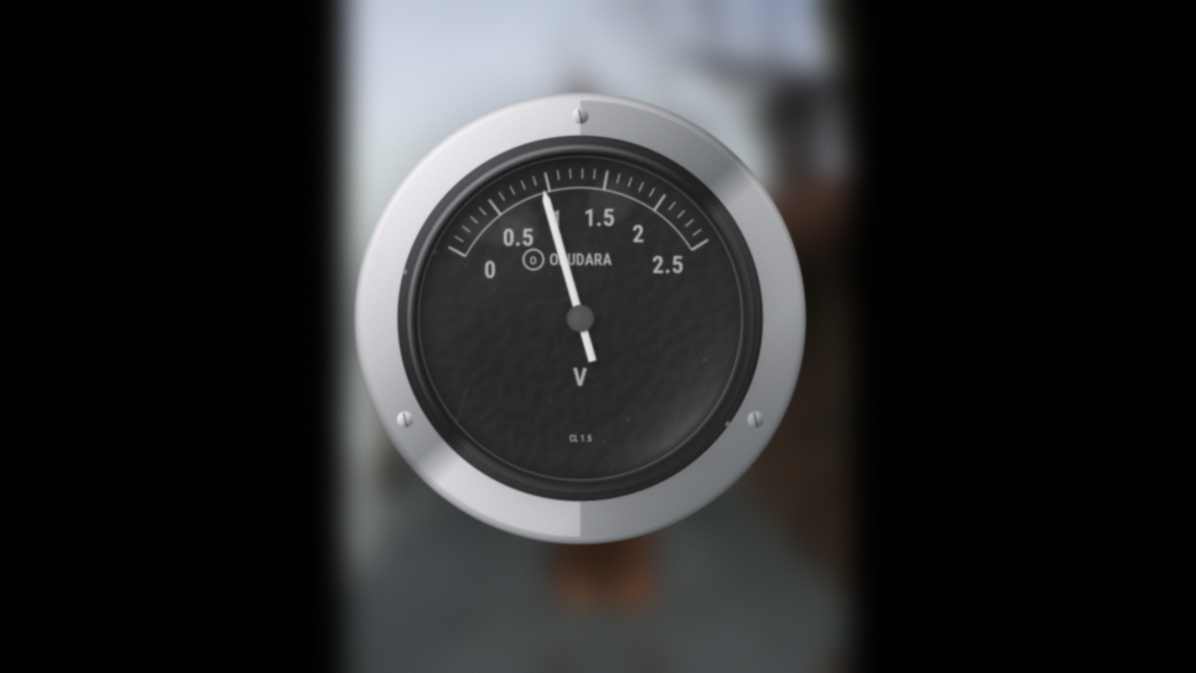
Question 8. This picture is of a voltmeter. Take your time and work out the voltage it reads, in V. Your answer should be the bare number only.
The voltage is 0.95
